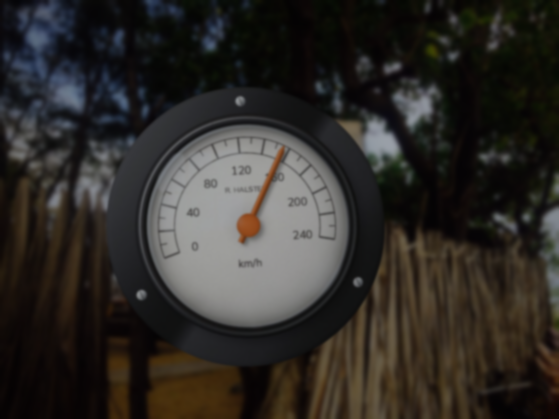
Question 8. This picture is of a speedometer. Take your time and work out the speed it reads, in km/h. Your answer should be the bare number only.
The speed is 155
